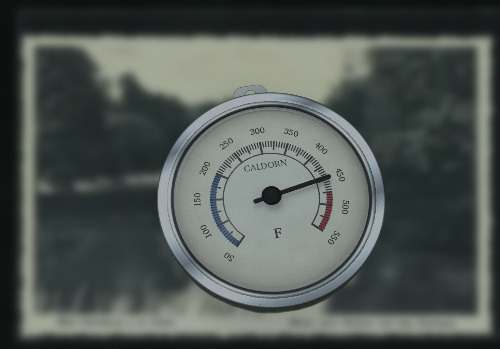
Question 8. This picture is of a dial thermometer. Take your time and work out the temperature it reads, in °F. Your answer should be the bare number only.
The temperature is 450
